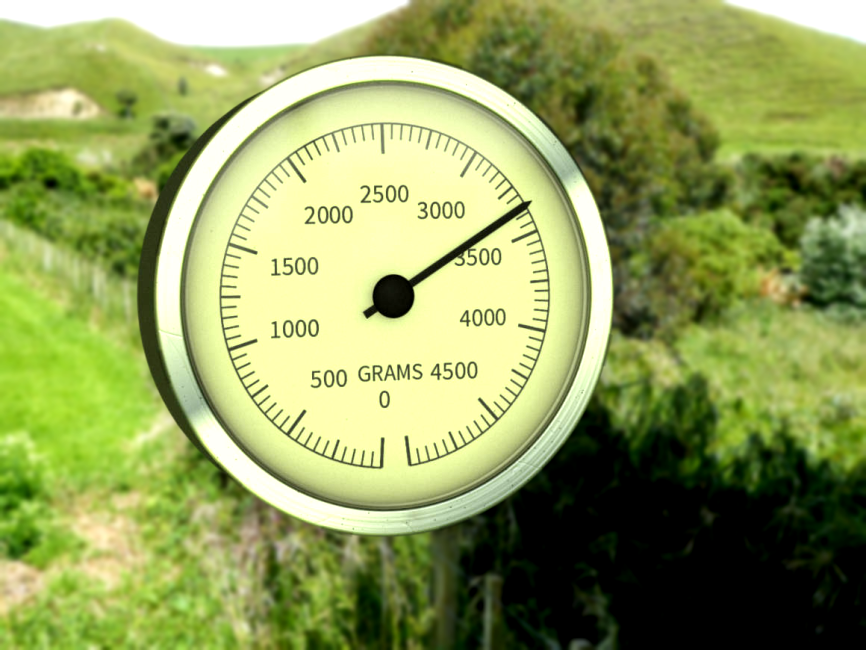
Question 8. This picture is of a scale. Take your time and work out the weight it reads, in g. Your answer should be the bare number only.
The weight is 3350
